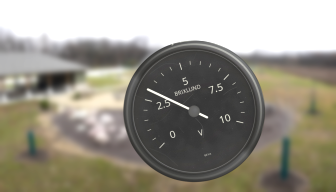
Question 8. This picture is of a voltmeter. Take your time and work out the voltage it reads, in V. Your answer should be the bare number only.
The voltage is 3
